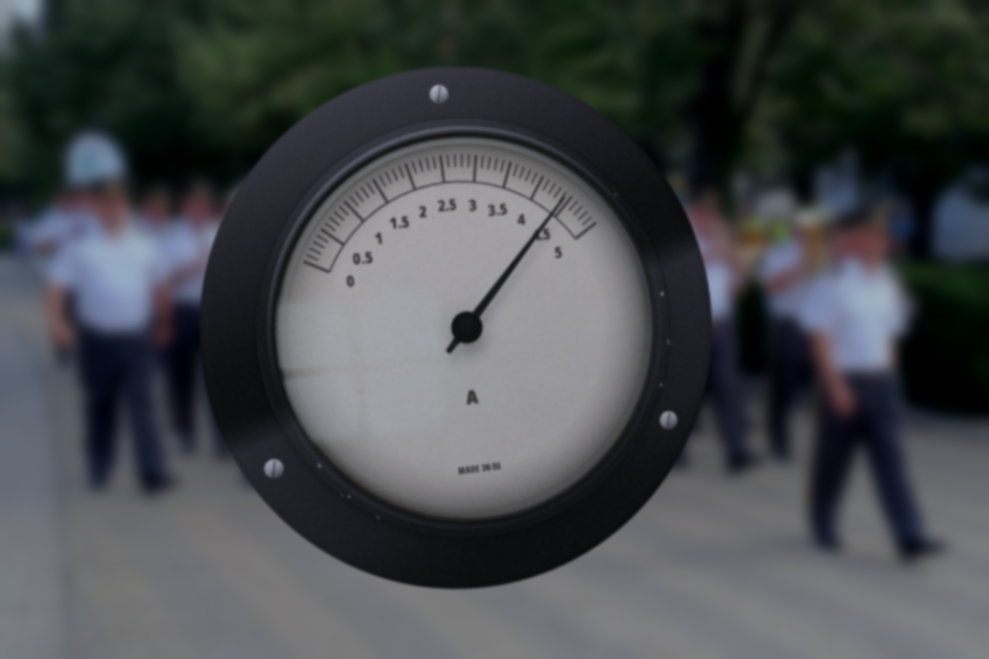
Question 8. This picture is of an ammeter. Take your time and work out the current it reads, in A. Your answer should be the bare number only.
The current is 4.4
